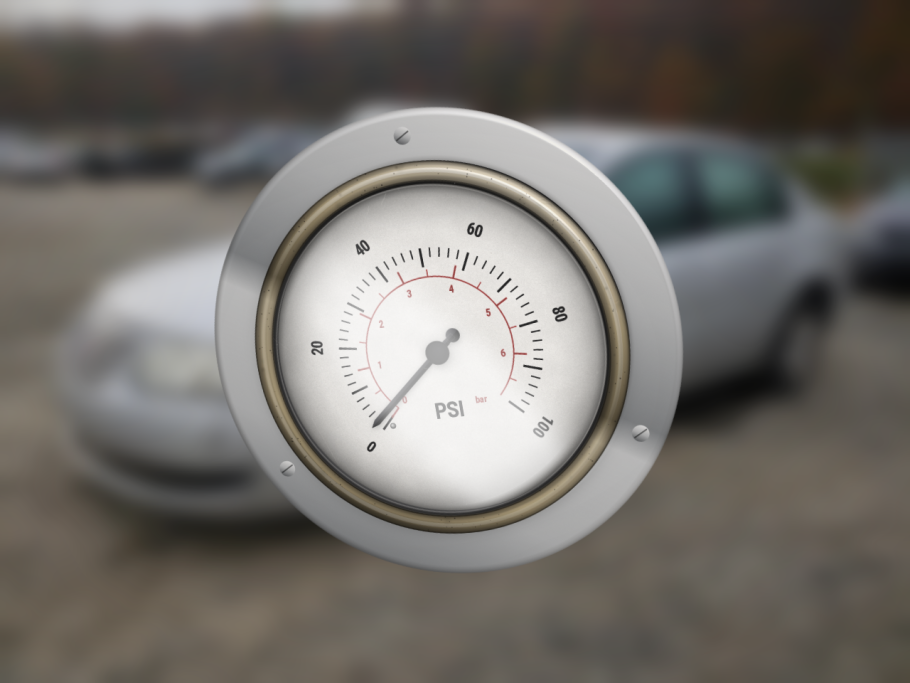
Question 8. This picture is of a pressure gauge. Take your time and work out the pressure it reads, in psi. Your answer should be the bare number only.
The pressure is 2
